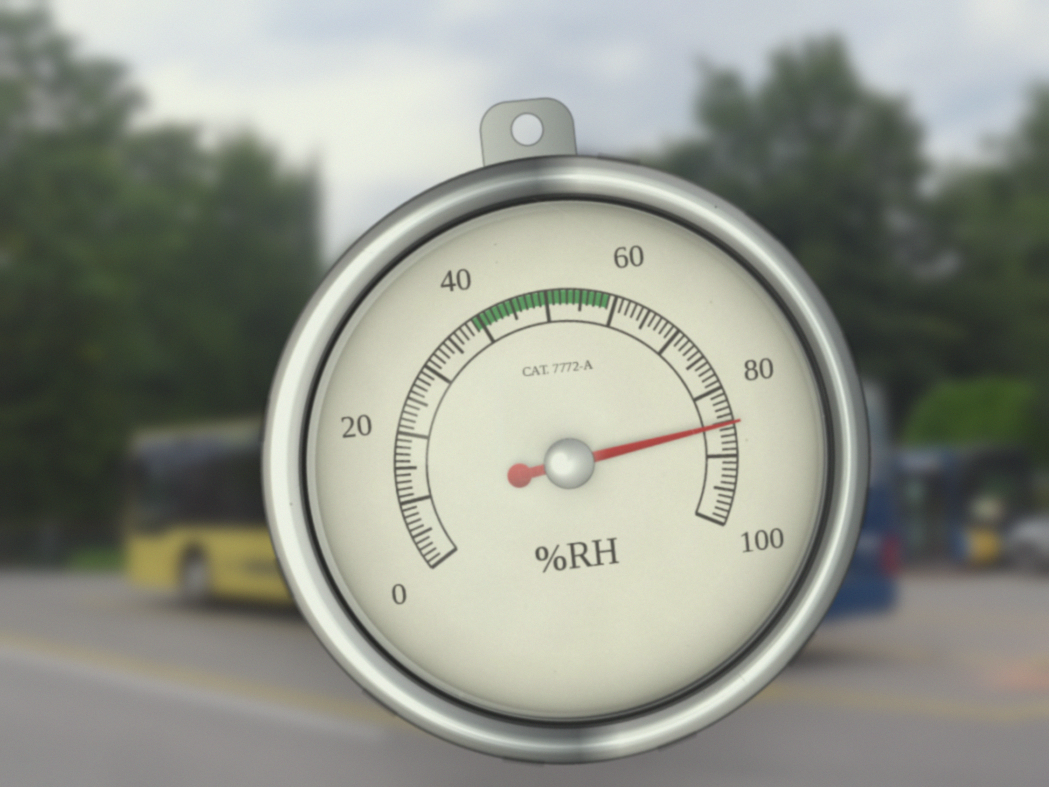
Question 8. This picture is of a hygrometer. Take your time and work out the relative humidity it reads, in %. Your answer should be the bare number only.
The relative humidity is 85
